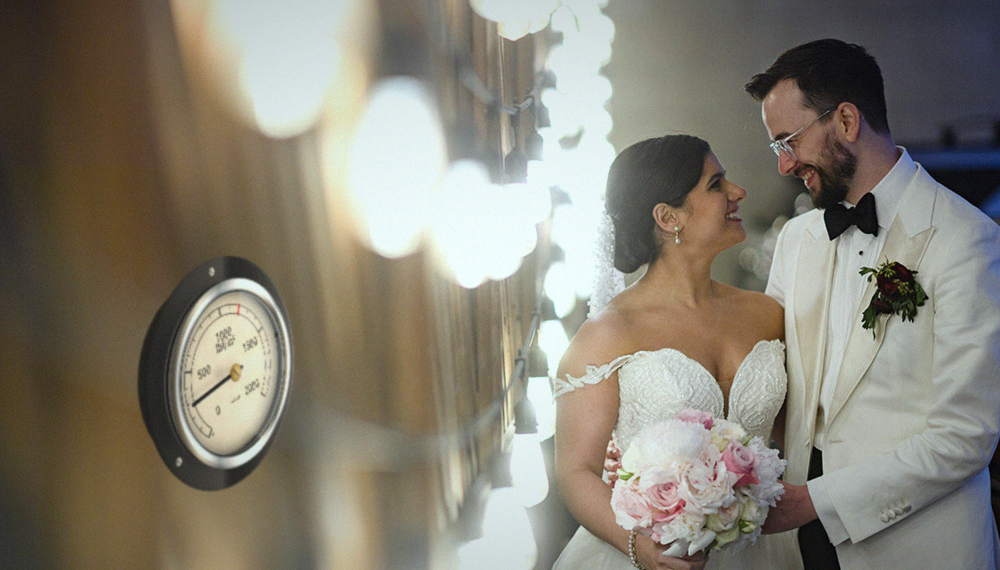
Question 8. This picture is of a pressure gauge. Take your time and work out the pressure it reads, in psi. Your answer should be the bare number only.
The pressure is 300
